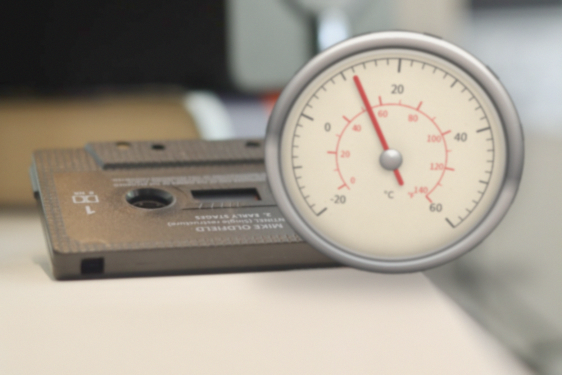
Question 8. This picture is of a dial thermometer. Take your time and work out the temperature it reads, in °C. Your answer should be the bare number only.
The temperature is 12
